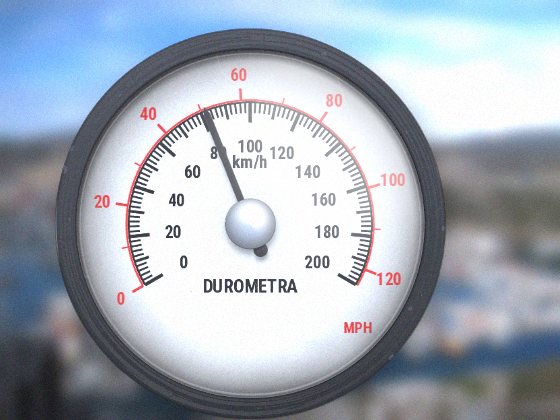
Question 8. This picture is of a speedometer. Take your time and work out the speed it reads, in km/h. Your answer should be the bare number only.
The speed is 82
